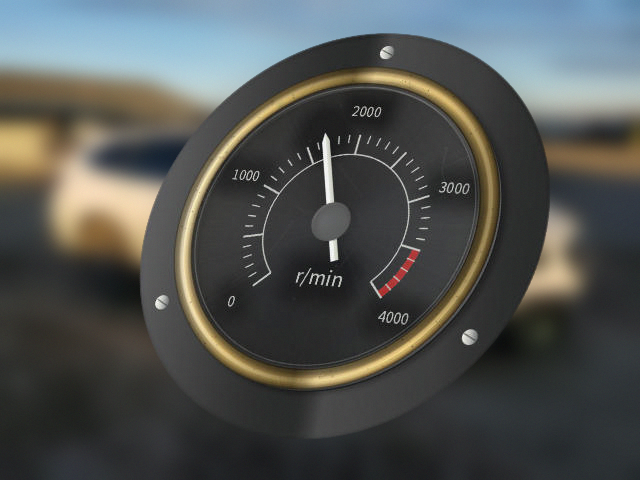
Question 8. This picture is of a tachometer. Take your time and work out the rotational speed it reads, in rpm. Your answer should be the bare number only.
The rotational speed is 1700
